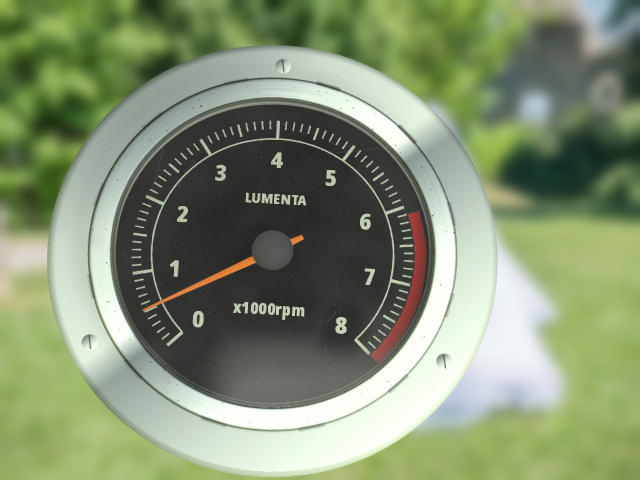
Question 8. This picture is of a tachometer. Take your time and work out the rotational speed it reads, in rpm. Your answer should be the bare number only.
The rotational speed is 500
